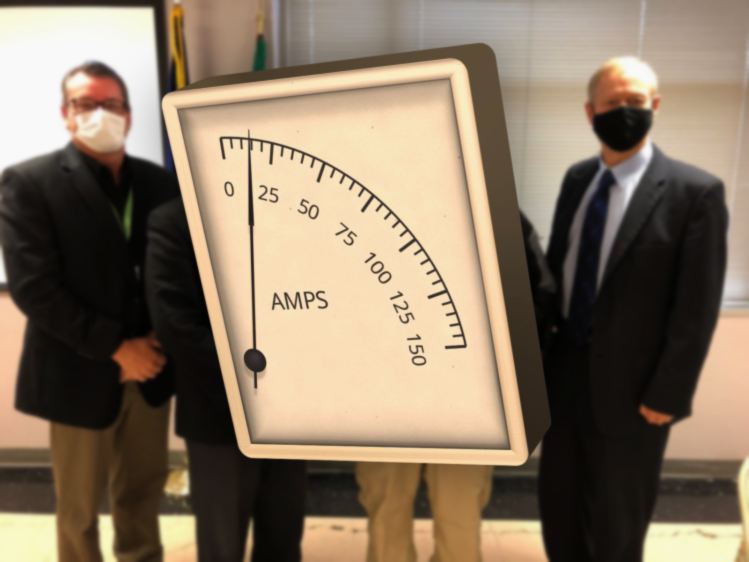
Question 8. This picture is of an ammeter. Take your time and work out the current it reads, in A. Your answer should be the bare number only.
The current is 15
